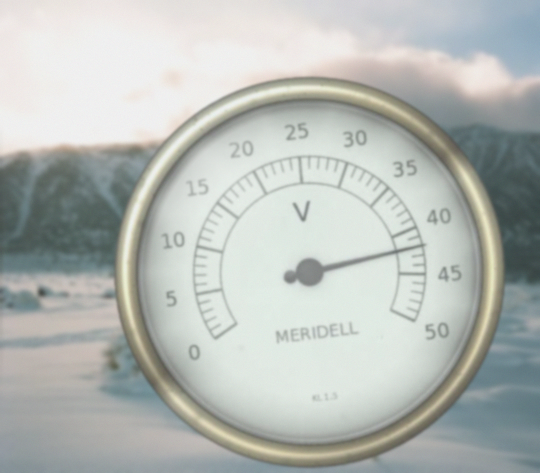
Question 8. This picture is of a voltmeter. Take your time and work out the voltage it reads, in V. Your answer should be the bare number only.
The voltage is 42
